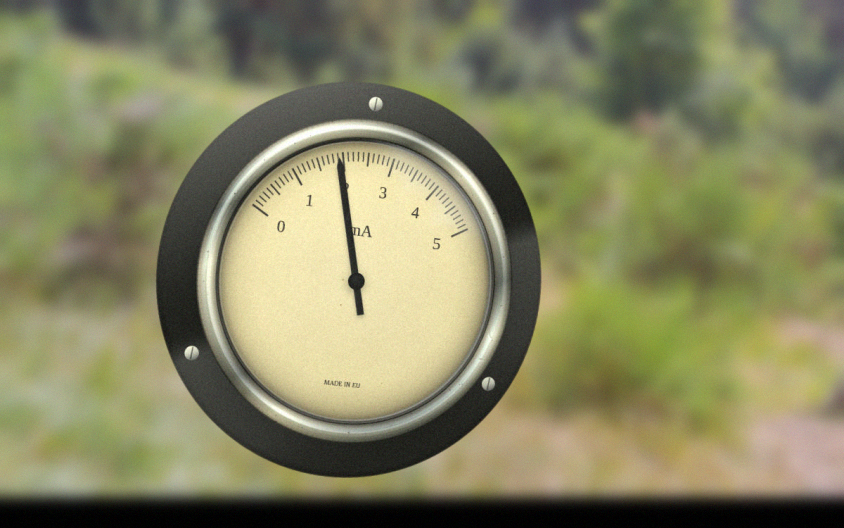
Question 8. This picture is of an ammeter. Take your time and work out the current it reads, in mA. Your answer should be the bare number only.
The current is 1.9
